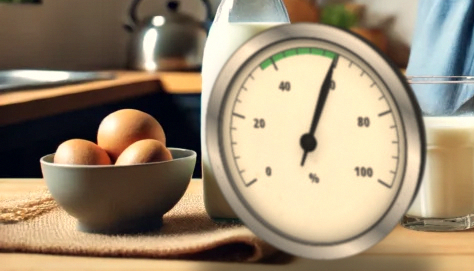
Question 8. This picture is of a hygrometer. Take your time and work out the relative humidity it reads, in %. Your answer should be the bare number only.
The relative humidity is 60
